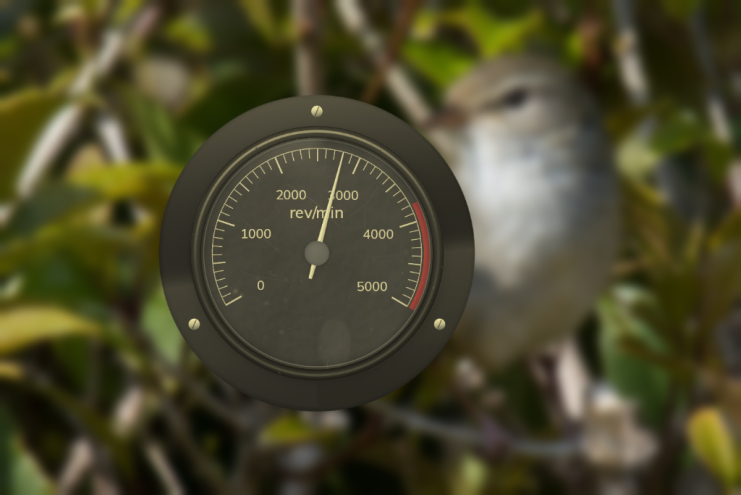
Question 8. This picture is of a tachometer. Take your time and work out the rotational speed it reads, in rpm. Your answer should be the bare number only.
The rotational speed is 2800
